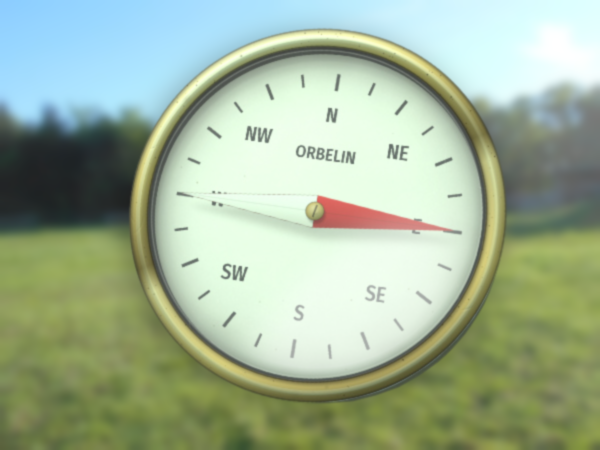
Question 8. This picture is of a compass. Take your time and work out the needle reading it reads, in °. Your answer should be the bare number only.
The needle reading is 90
